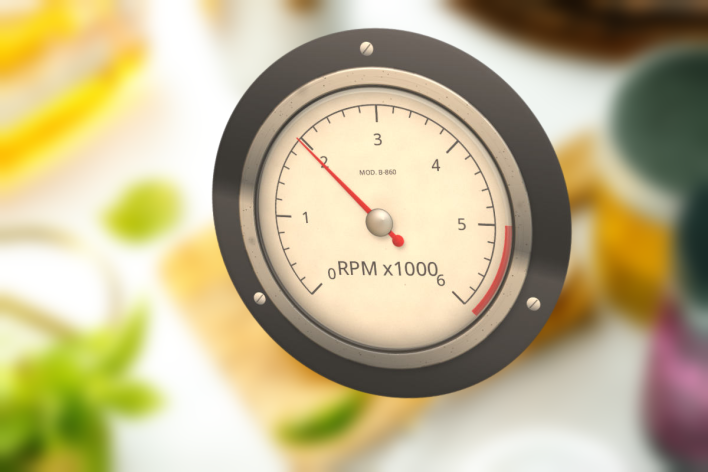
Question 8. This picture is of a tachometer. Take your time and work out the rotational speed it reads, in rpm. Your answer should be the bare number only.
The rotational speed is 2000
